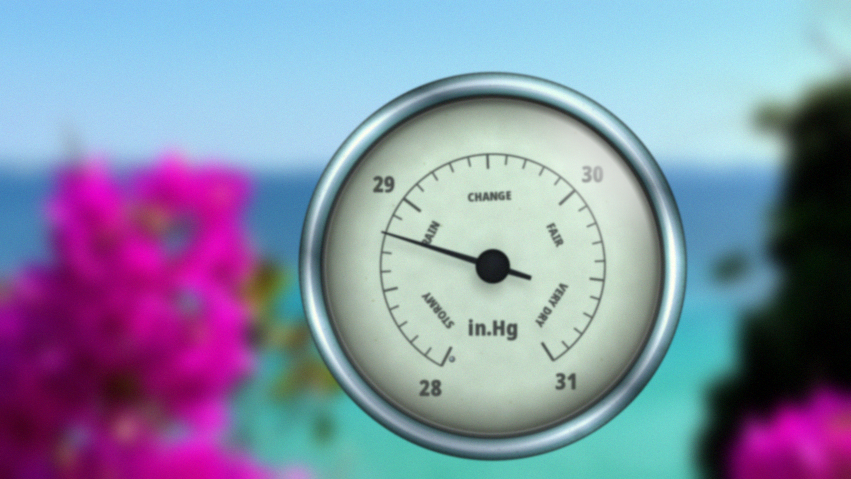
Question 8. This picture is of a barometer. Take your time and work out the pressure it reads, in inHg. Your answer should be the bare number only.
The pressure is 28.8
